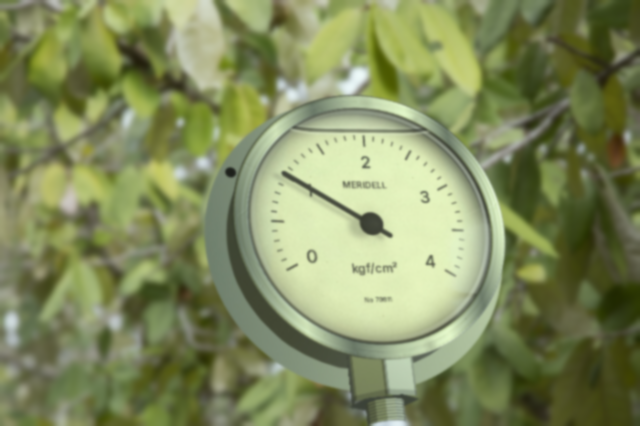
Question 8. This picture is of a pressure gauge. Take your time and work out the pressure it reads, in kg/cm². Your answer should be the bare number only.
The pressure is 1
